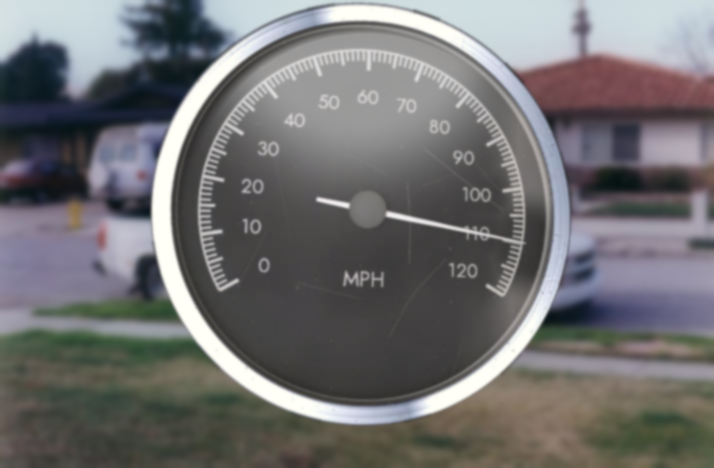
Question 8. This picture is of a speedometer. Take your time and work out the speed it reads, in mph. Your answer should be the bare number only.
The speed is 110
